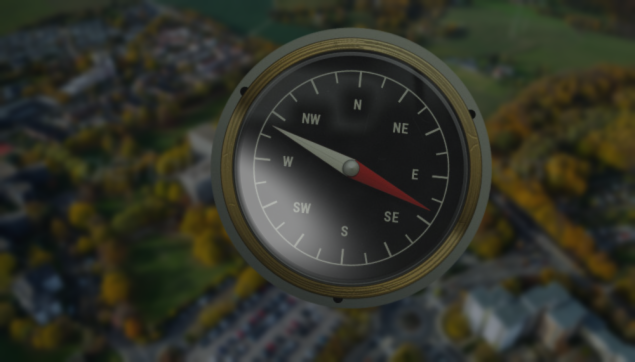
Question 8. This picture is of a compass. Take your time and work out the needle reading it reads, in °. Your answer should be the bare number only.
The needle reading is 112.5
